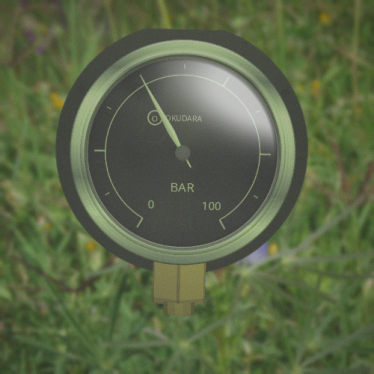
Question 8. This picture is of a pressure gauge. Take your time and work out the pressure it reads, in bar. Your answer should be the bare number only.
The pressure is 40
